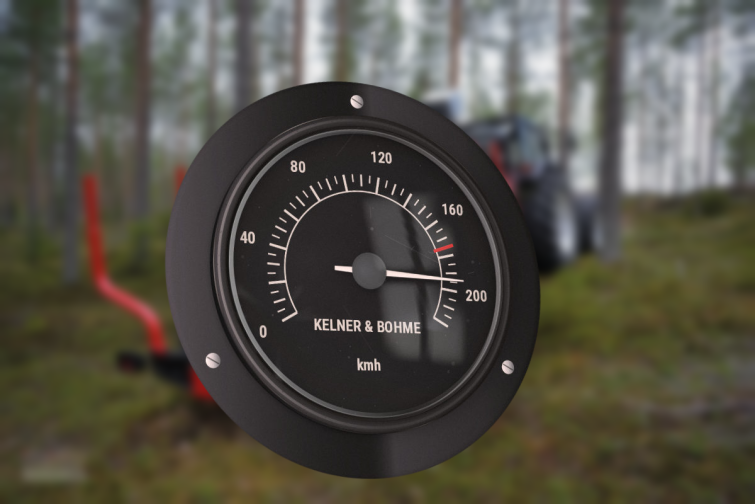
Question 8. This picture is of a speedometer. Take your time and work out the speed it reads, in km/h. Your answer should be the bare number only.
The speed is 195
